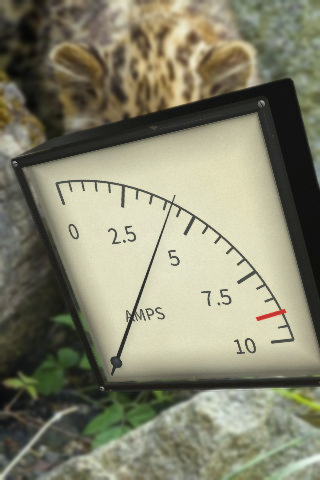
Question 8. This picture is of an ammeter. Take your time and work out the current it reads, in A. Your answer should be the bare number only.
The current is 4.25
